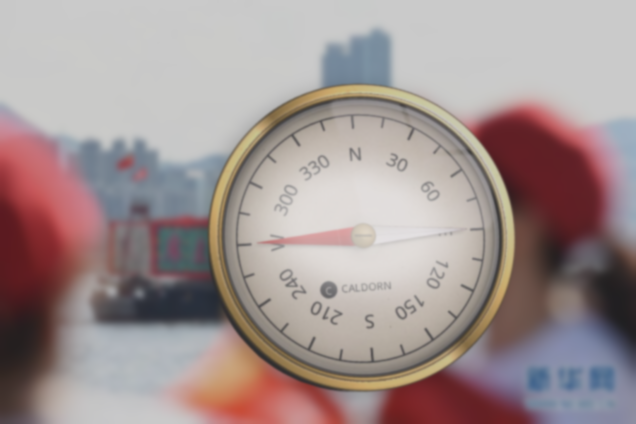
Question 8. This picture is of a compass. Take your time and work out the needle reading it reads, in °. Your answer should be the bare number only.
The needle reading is 270
